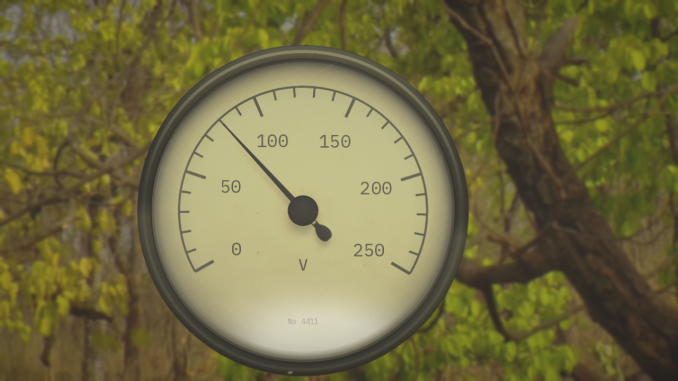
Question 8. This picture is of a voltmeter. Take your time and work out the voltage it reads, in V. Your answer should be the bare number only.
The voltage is 80
